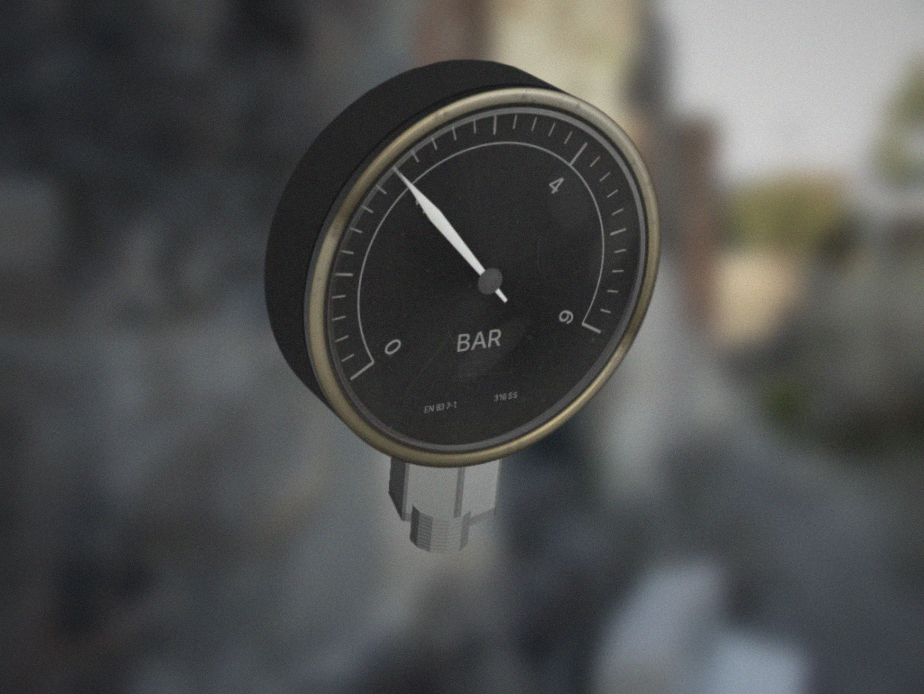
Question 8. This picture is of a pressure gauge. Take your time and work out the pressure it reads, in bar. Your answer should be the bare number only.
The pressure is 2
